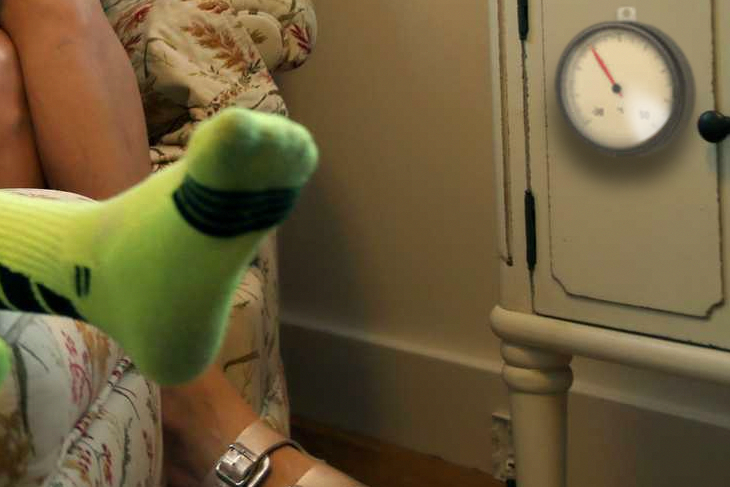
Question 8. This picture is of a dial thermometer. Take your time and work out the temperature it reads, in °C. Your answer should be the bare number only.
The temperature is 0
